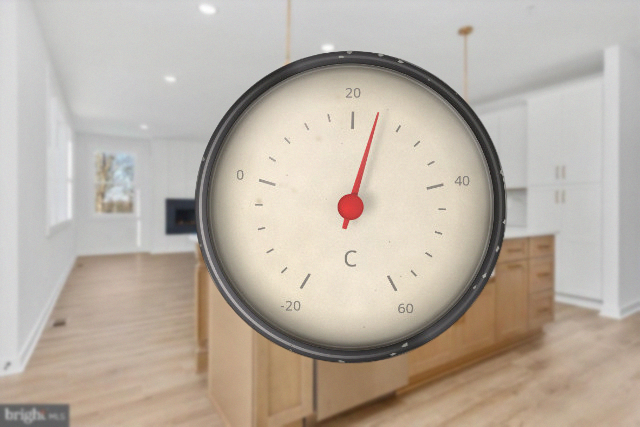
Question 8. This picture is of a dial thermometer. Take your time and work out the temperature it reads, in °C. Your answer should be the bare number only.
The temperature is 24
